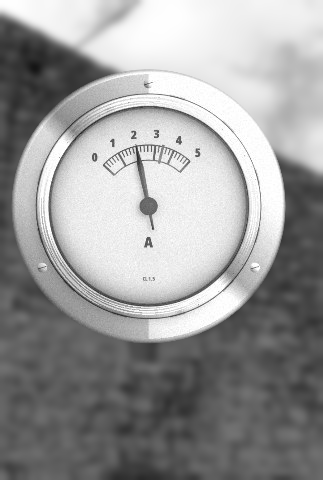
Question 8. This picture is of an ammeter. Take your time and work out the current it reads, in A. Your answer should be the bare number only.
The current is 2
